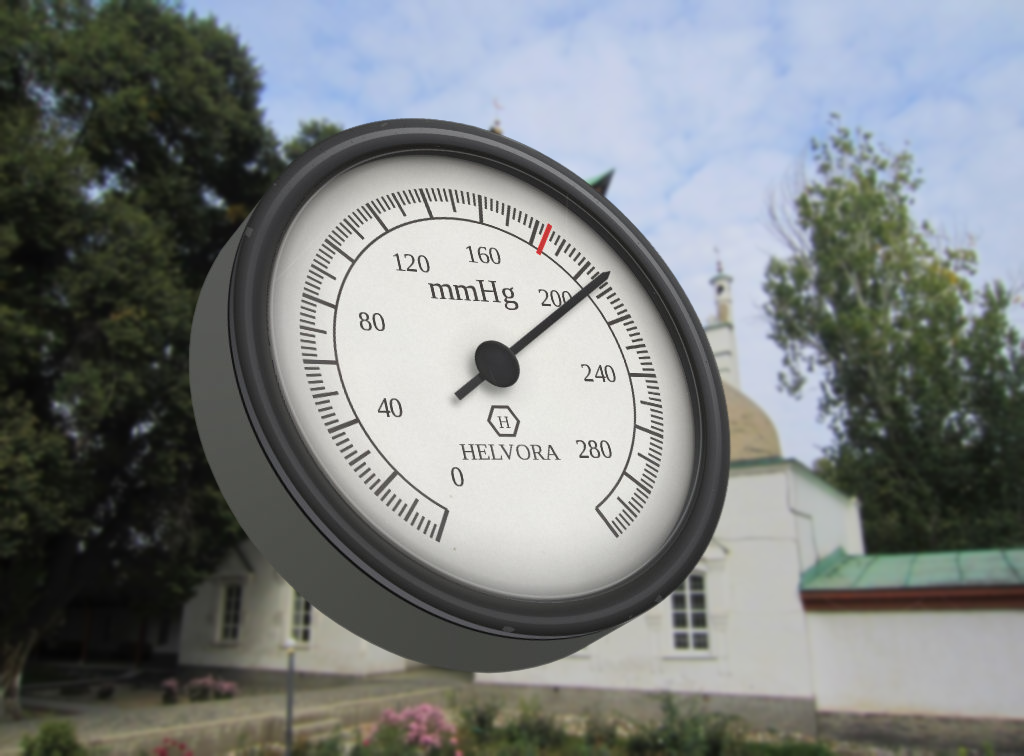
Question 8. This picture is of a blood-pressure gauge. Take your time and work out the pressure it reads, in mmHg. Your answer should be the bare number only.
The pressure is 206
